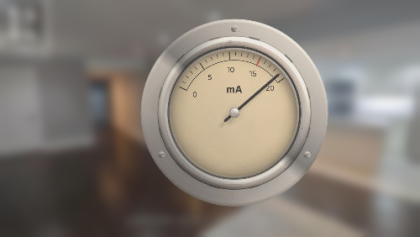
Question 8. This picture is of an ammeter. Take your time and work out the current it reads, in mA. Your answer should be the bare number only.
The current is 19
